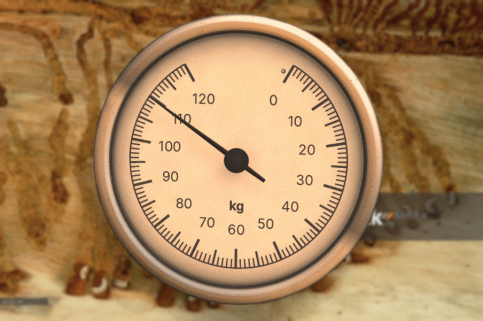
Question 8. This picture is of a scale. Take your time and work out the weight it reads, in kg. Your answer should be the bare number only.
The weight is 110
